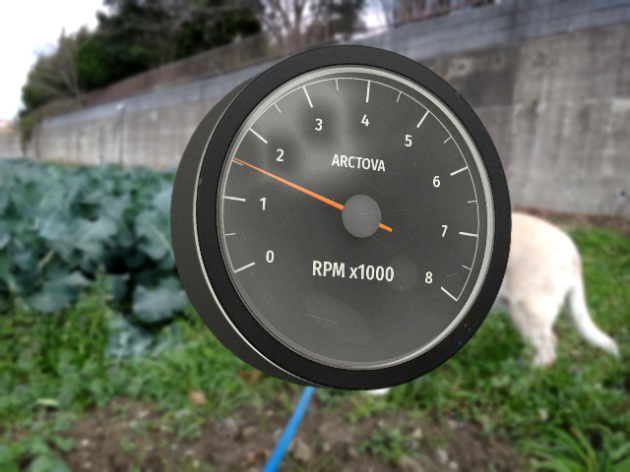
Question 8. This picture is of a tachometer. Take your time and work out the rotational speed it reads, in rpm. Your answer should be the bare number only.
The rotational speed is 1500
